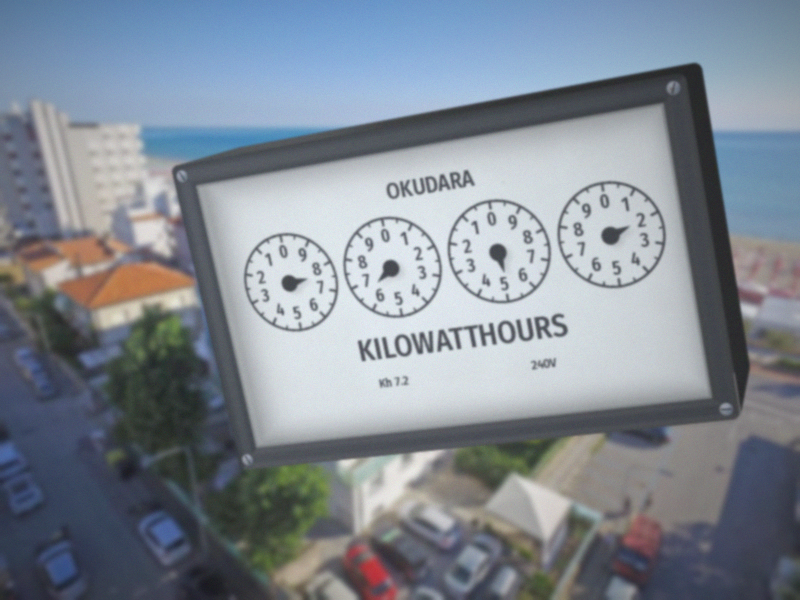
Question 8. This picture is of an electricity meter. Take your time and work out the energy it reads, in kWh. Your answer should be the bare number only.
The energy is 7652
